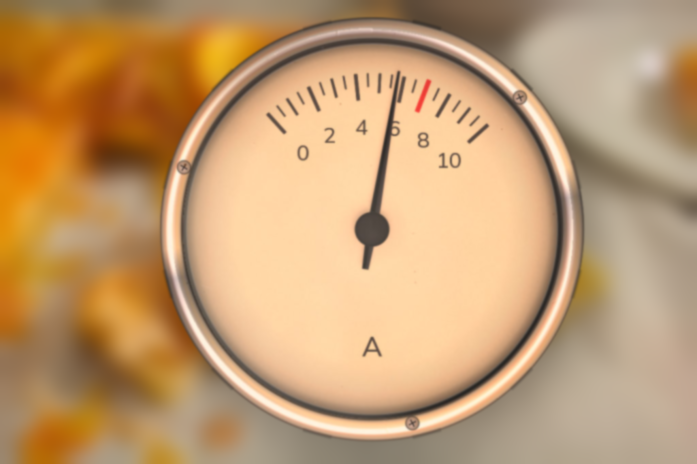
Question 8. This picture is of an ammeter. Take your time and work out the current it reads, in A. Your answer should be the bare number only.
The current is 5.75
